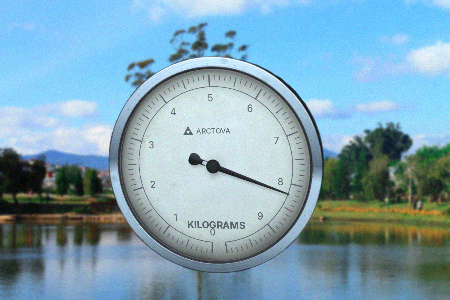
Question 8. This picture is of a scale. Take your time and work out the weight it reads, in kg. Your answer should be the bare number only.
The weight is 8.2
